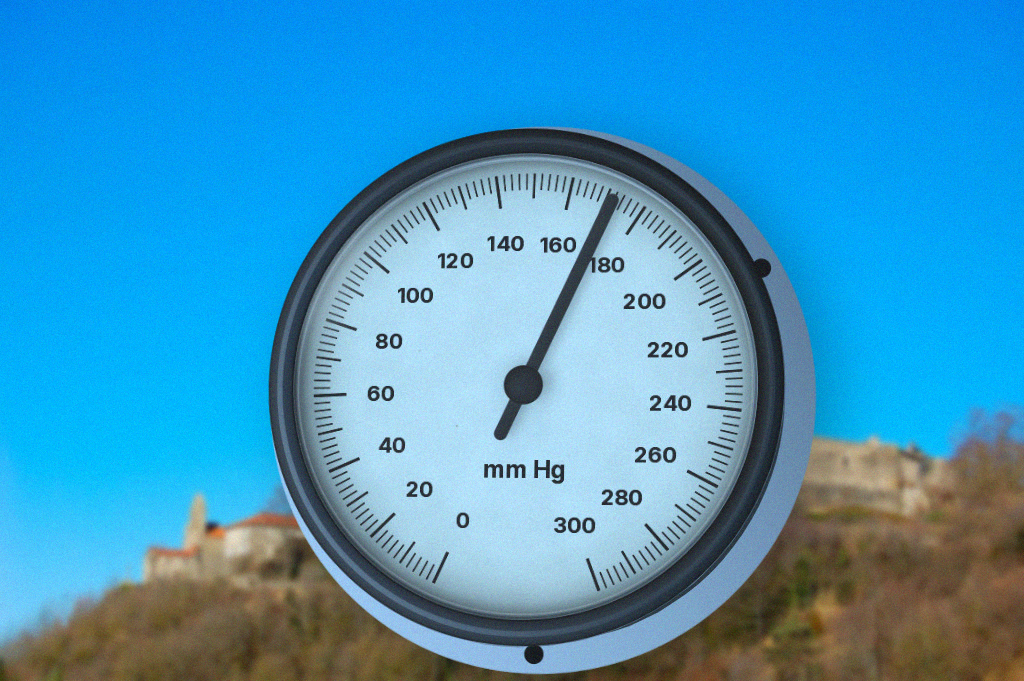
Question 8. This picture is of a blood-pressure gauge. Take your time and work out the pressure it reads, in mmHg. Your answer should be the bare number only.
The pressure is 172
